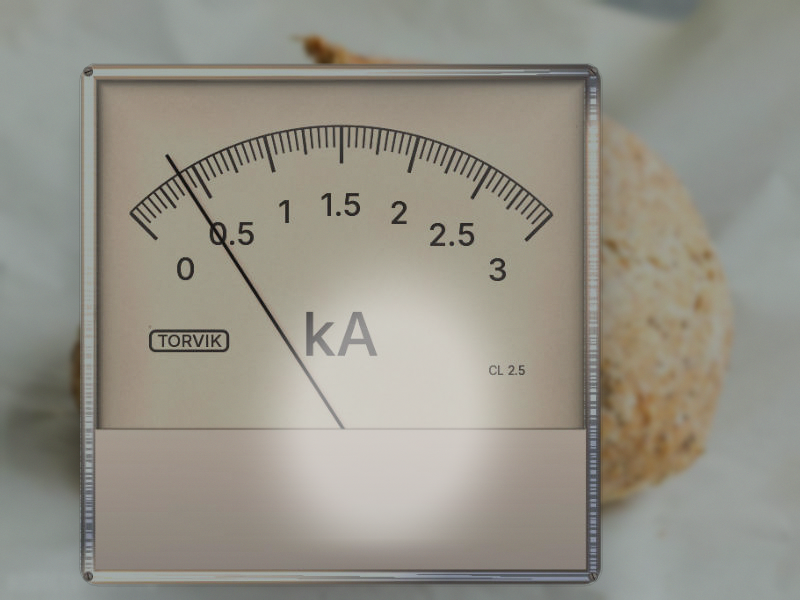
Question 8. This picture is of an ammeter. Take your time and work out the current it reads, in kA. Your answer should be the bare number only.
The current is 0.4
